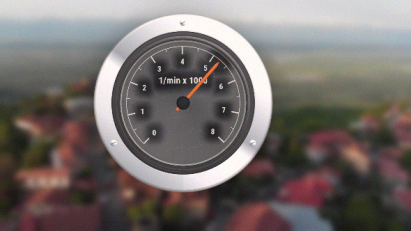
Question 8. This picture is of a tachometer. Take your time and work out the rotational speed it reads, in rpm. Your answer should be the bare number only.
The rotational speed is 5250
